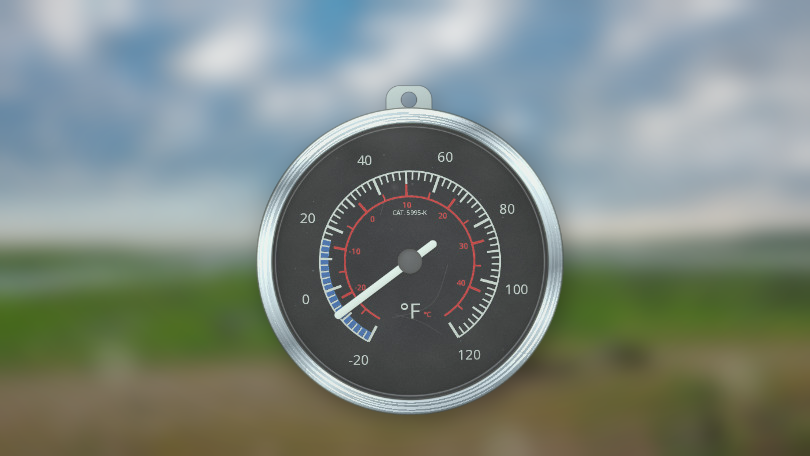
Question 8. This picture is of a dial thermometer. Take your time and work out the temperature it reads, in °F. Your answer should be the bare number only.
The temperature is -8
